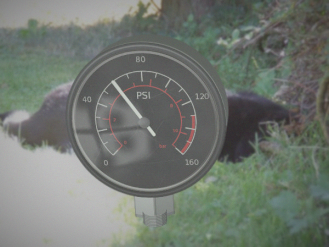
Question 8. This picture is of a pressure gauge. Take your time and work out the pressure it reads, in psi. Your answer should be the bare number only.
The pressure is 60
